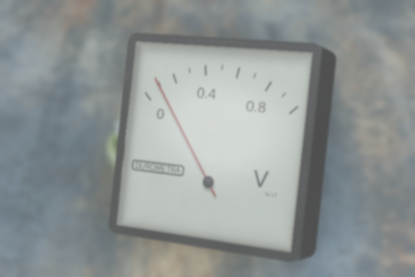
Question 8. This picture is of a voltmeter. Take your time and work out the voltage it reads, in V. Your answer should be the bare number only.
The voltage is 0.1
